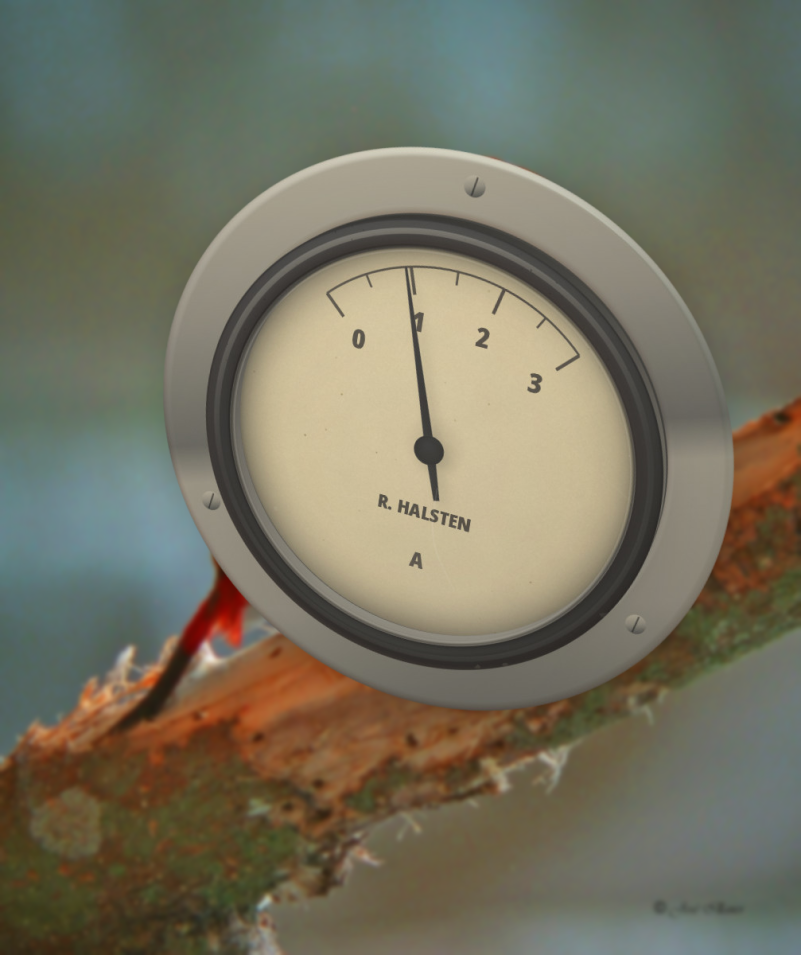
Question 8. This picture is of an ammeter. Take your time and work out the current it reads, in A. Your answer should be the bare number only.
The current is 1
